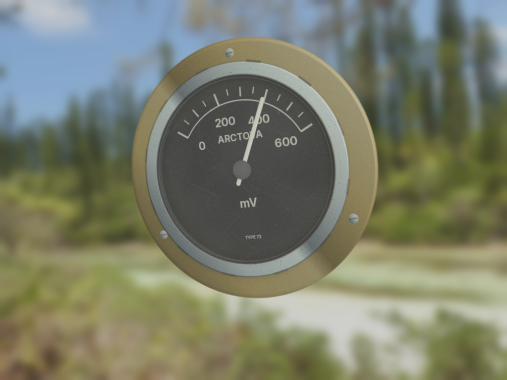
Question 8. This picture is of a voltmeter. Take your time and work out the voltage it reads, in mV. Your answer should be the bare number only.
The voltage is 400
